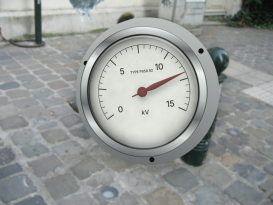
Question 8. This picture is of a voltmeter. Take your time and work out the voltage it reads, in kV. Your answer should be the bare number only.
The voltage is 12
